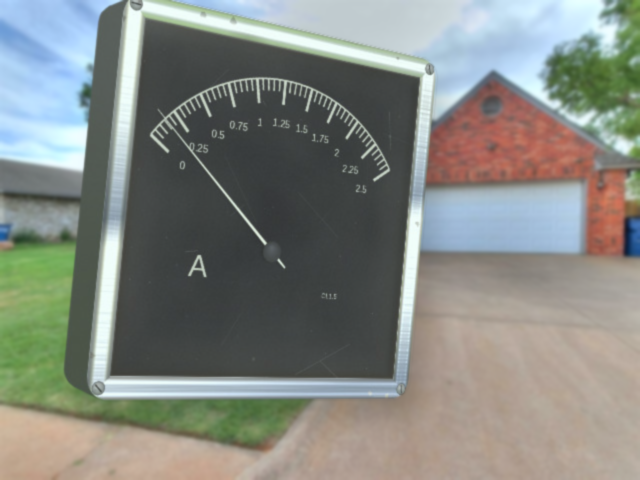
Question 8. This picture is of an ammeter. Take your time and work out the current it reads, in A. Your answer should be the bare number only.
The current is 0.15
